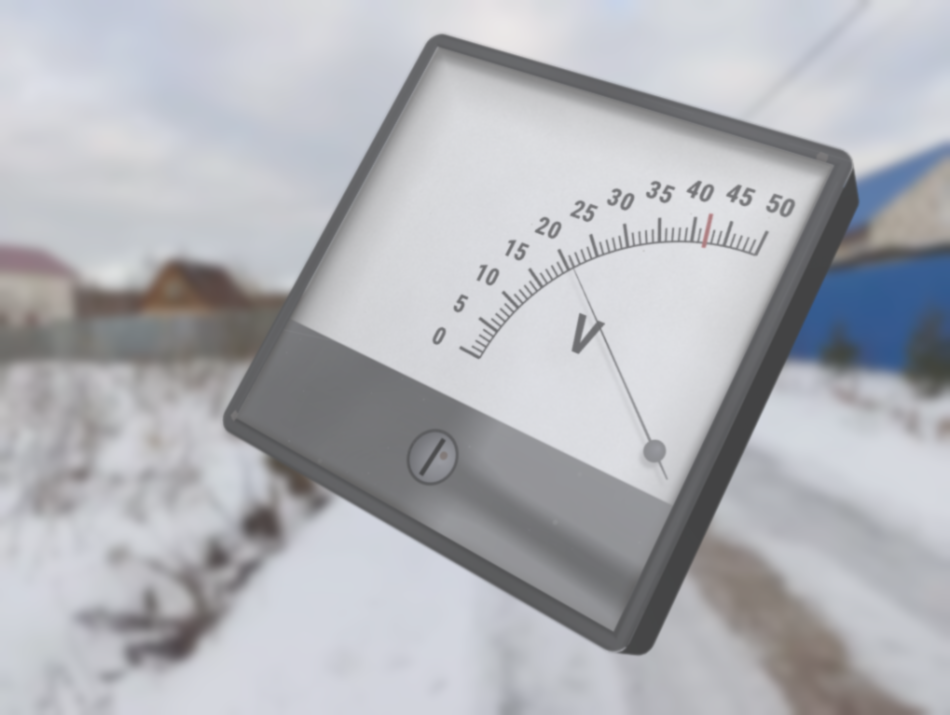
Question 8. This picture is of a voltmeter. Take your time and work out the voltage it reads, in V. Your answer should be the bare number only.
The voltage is 21
